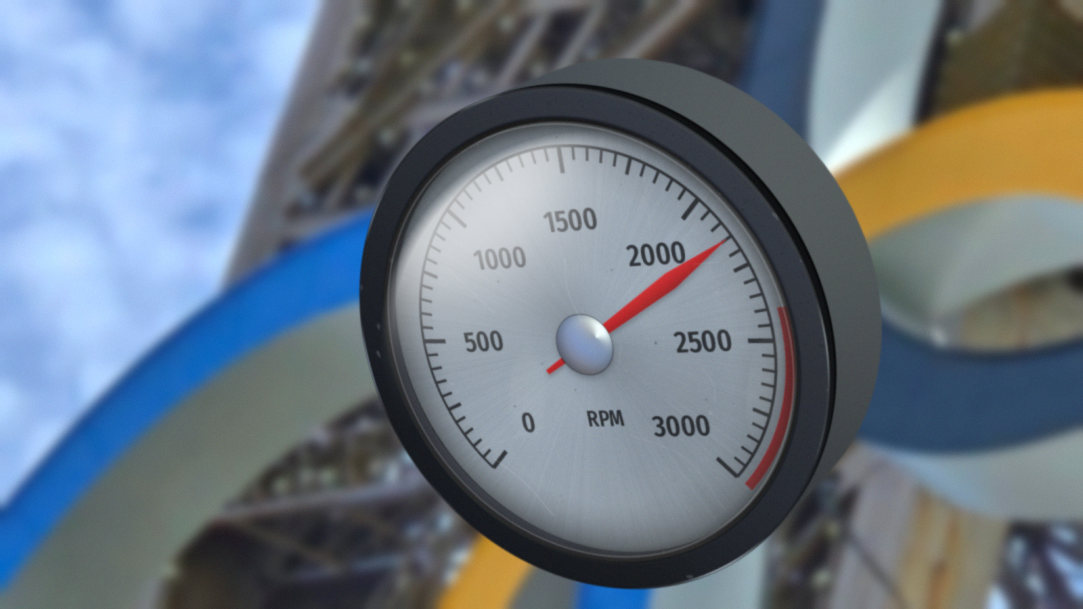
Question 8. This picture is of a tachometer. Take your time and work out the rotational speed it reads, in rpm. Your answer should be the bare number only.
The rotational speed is 2150
